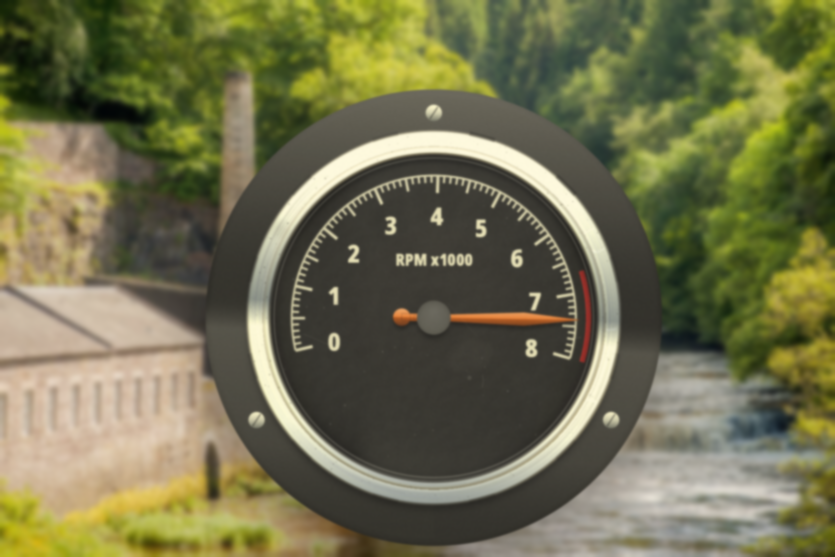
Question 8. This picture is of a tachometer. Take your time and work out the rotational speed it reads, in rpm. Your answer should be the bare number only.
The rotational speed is 7400
